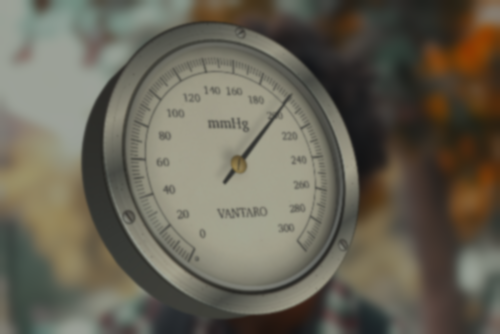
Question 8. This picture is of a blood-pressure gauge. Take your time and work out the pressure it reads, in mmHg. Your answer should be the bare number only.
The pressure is 200
